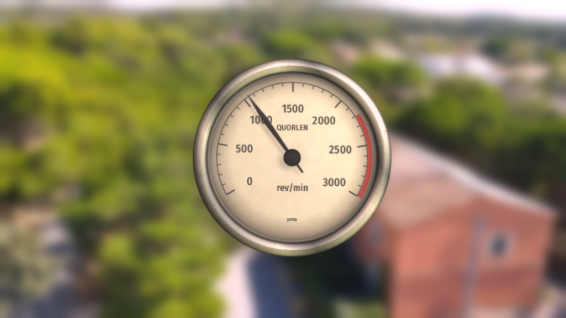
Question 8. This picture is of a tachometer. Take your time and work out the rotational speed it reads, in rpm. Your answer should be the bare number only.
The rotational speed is 1050
